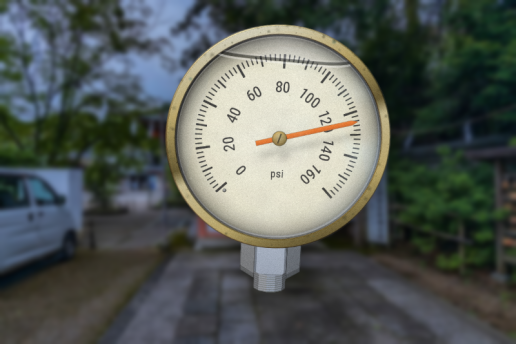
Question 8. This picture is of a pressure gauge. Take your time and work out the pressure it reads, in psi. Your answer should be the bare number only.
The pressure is 124
